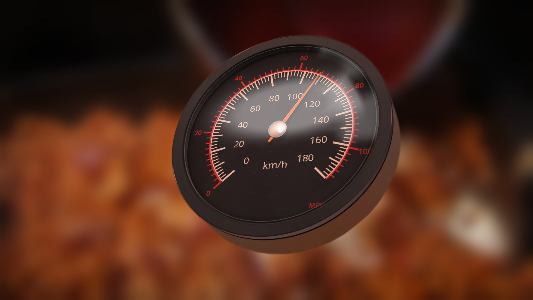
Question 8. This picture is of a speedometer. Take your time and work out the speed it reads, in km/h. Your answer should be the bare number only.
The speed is 110
